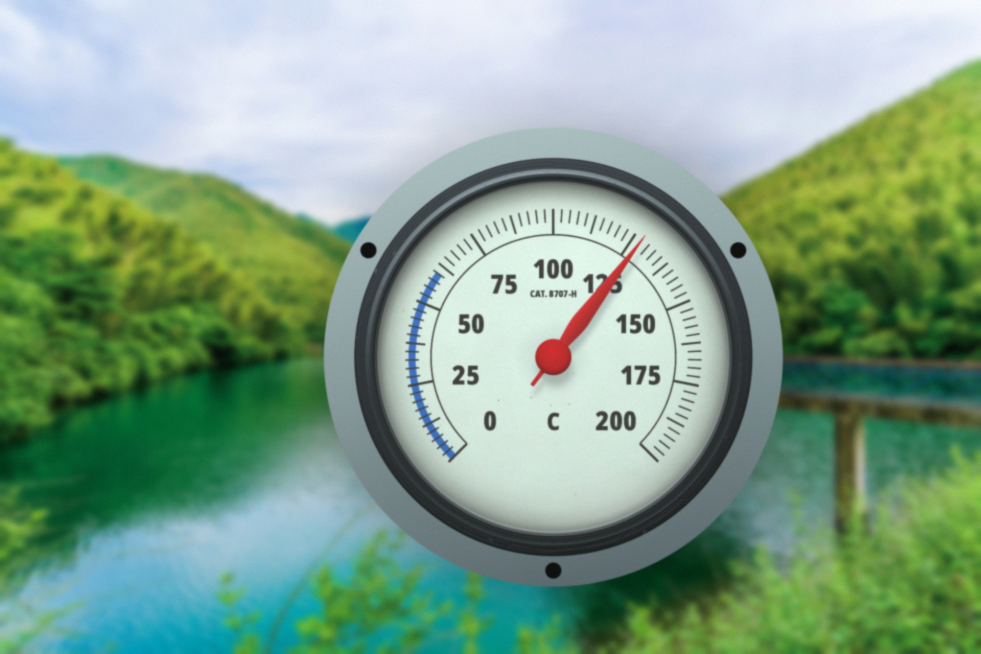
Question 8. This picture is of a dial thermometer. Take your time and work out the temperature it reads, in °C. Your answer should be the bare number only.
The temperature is 127.5
